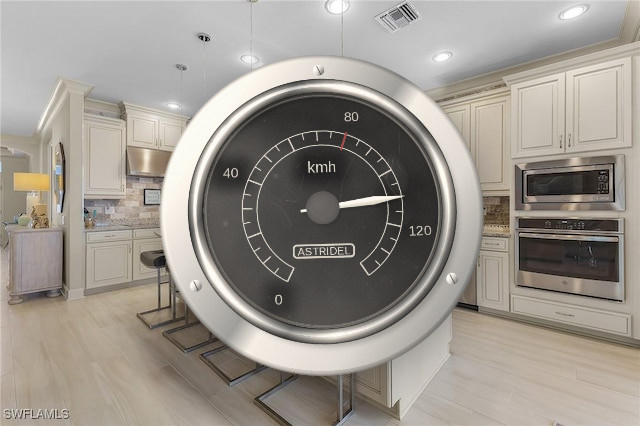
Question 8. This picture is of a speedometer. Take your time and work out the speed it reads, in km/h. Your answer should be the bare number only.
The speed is 110
